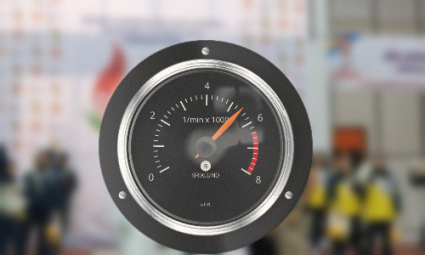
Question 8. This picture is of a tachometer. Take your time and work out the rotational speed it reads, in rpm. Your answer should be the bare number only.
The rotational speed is 5400
